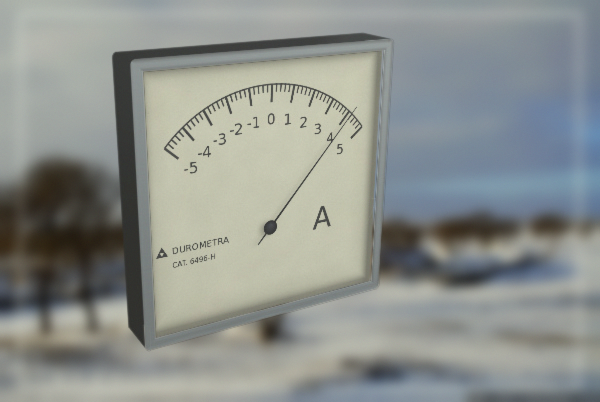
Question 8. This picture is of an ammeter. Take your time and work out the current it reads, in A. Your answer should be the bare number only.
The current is 4
